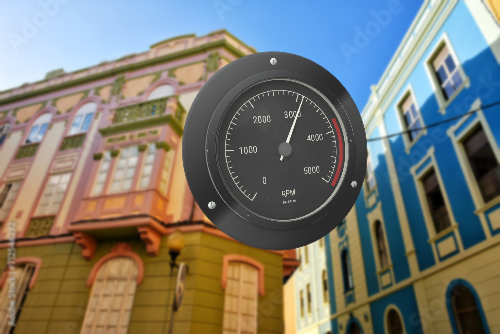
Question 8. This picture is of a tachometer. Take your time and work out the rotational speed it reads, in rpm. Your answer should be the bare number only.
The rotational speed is 3100
